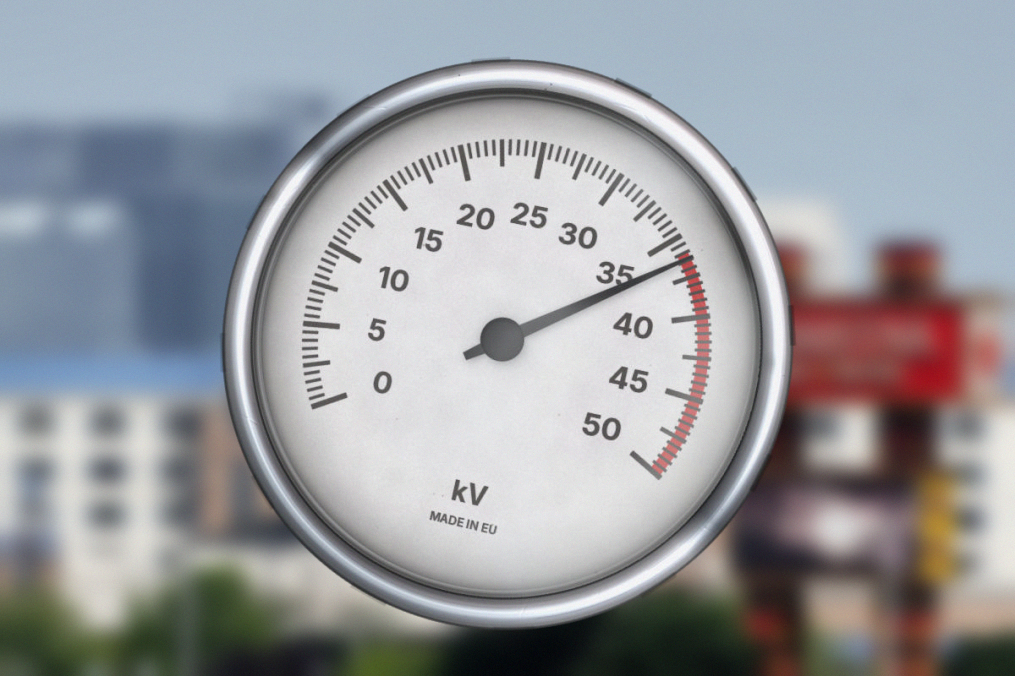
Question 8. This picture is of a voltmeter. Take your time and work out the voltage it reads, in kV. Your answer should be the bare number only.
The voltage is 36.5
